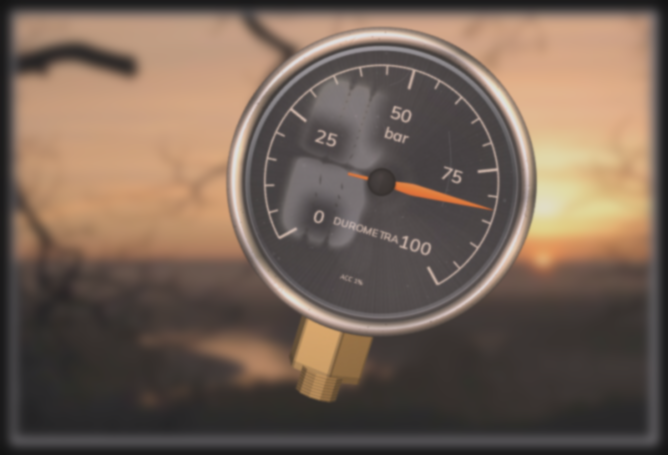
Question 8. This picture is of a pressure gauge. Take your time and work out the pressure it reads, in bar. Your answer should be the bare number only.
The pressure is 82.5
